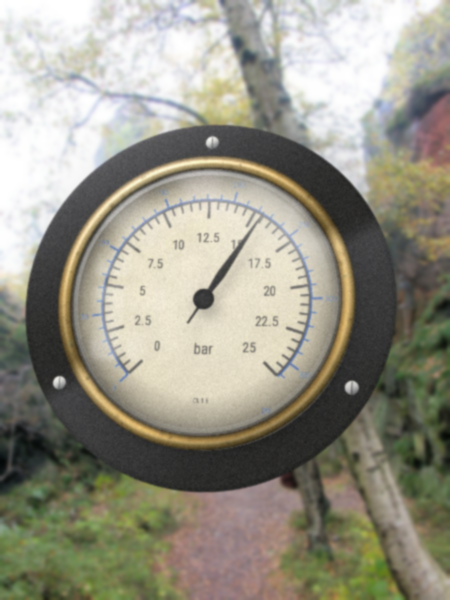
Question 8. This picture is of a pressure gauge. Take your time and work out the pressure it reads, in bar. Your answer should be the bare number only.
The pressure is 15.5
